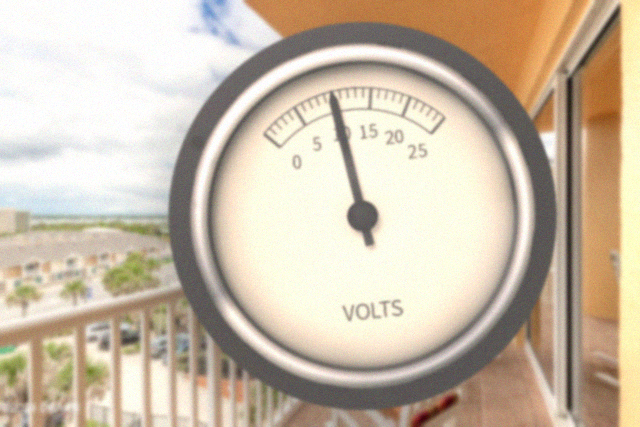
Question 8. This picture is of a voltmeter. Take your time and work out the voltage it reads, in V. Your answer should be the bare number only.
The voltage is 10
